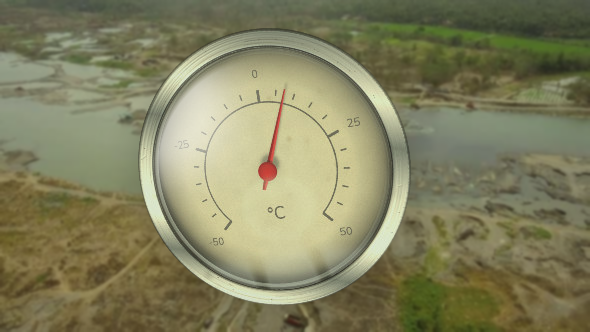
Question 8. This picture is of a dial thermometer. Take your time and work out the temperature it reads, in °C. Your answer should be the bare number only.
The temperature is 7.5
